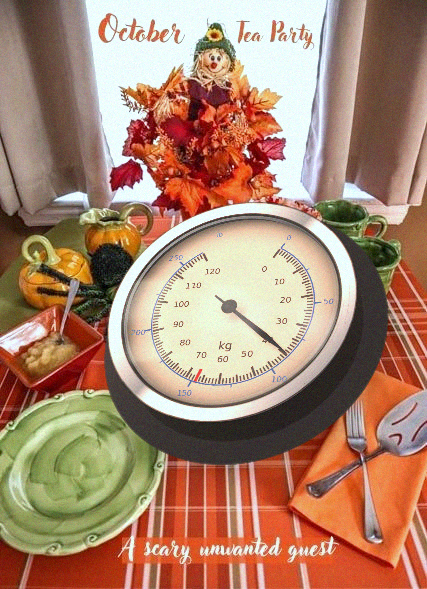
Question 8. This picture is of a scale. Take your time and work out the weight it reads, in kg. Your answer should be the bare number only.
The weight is 40
